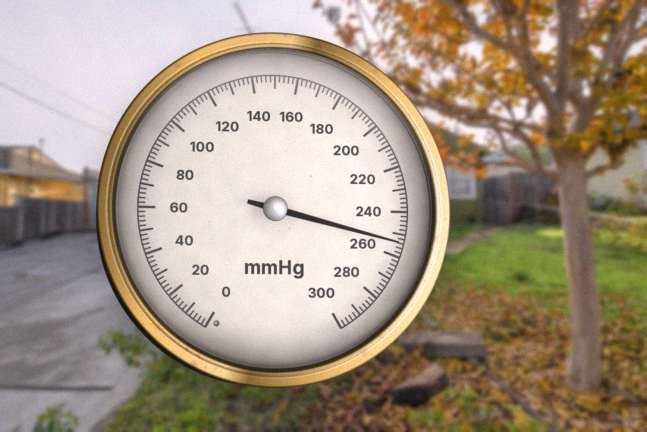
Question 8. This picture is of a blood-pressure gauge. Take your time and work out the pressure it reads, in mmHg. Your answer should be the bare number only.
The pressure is 254
